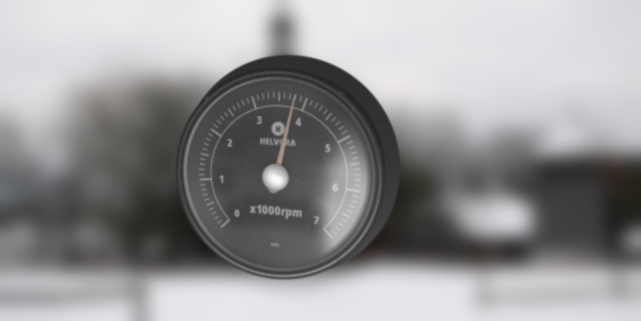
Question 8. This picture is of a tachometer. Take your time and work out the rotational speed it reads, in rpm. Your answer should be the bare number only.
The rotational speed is 3800
